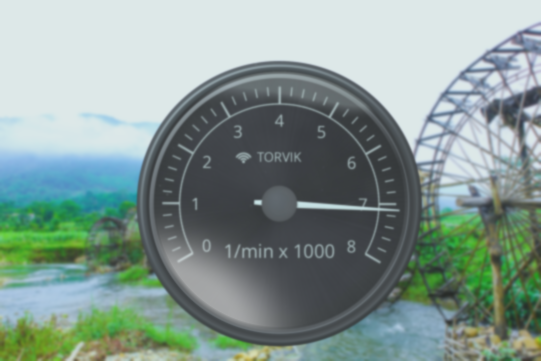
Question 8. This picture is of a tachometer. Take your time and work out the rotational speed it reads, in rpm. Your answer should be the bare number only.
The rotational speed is 7100
